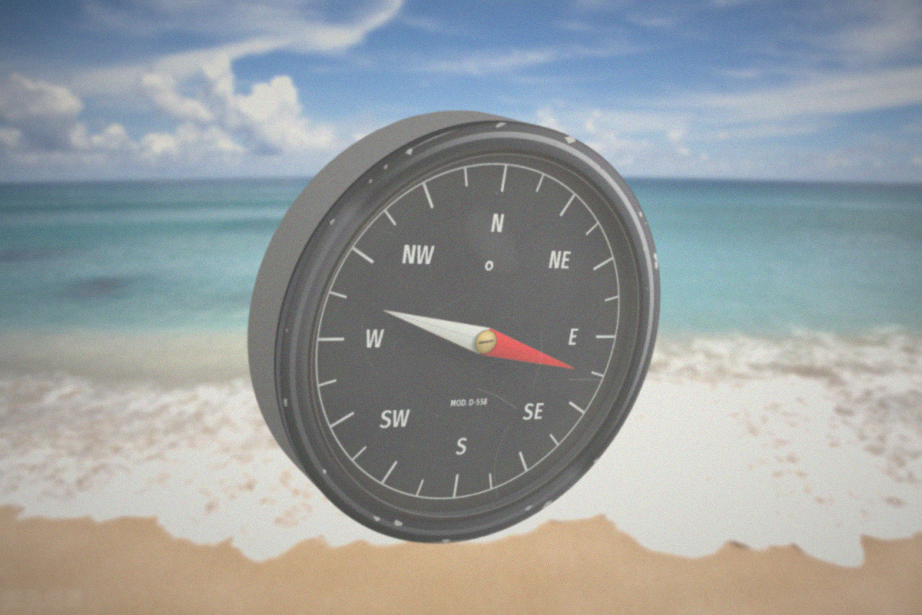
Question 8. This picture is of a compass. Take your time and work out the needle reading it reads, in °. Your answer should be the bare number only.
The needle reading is 105
